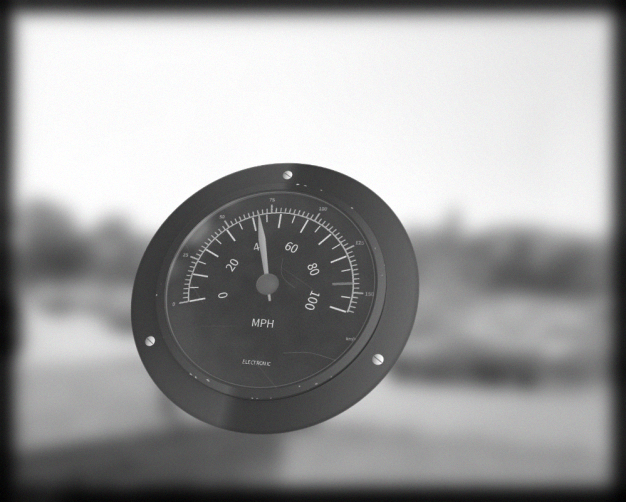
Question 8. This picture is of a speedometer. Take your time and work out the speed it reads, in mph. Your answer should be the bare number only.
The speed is 42.5
